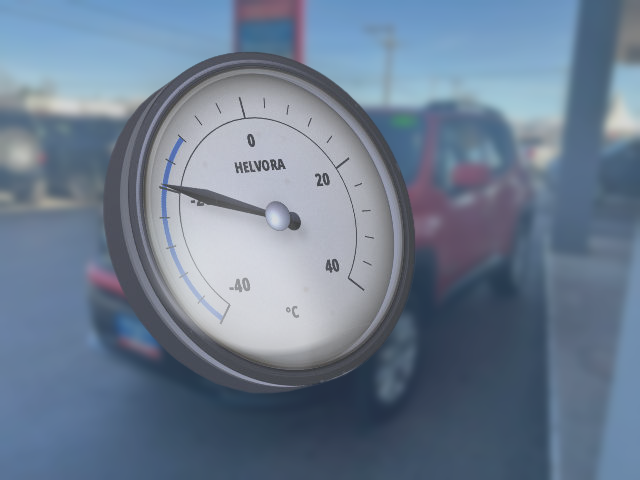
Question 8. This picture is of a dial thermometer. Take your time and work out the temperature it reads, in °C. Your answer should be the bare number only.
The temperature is -20
